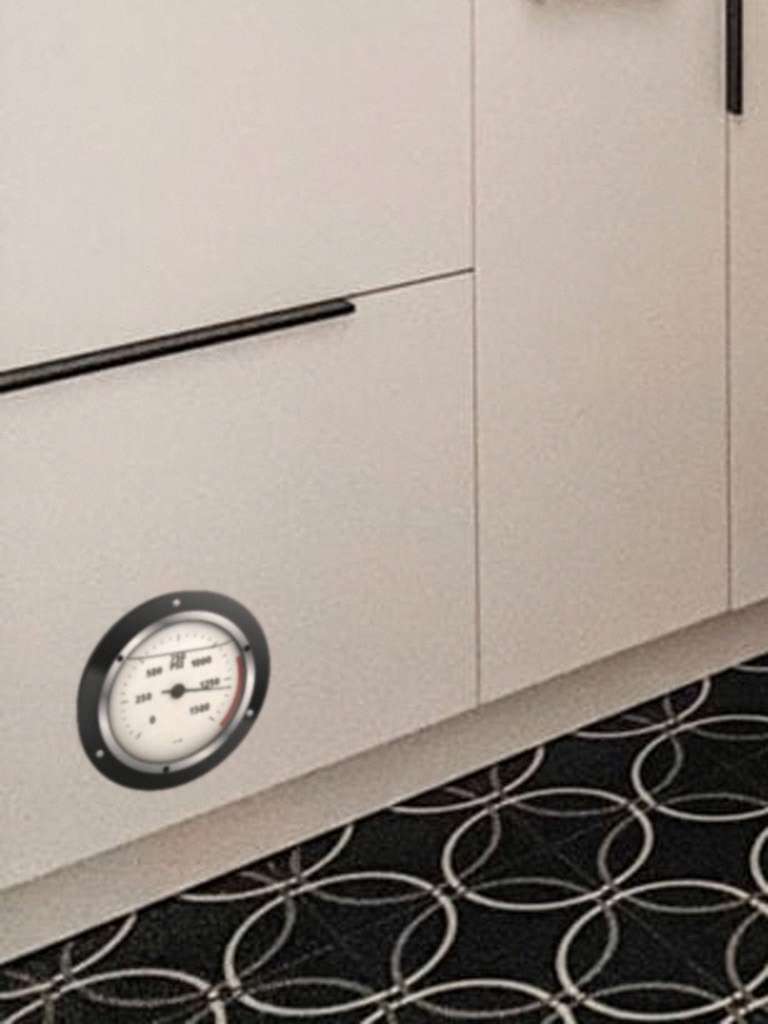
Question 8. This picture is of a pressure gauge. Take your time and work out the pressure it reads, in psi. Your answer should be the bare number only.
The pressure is 1300
